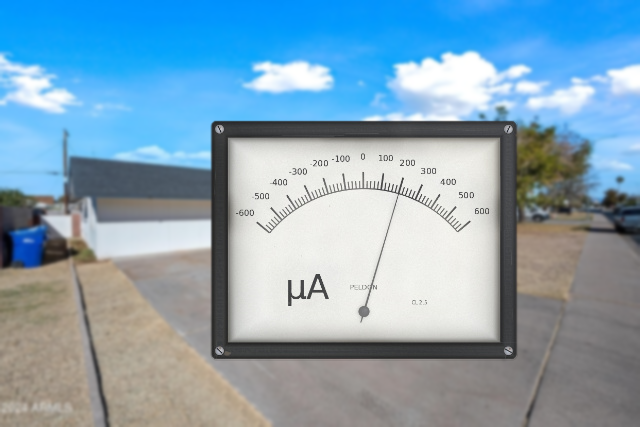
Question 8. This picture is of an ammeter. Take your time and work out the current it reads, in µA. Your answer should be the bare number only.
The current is 200
